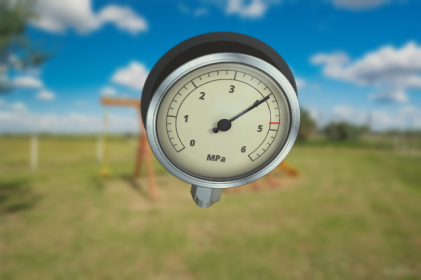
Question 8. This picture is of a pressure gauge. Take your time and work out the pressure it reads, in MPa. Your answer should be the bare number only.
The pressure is 4
